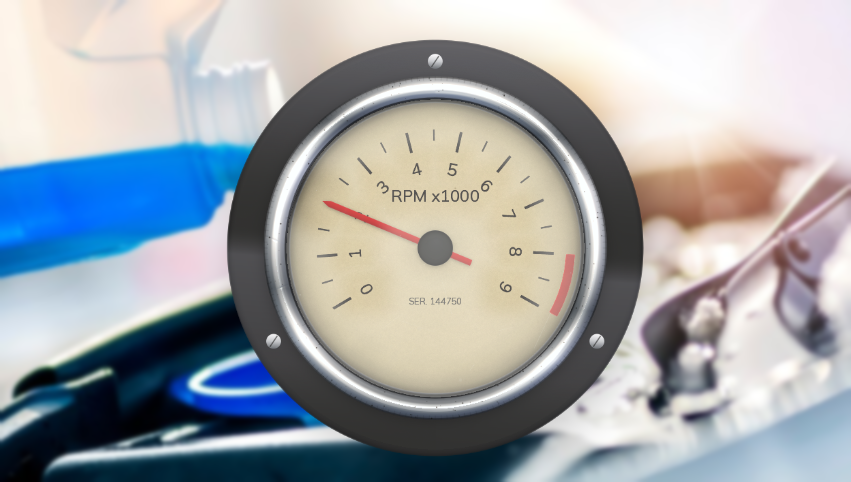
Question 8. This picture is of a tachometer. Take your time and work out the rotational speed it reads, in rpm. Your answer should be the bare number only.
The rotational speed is 2000
